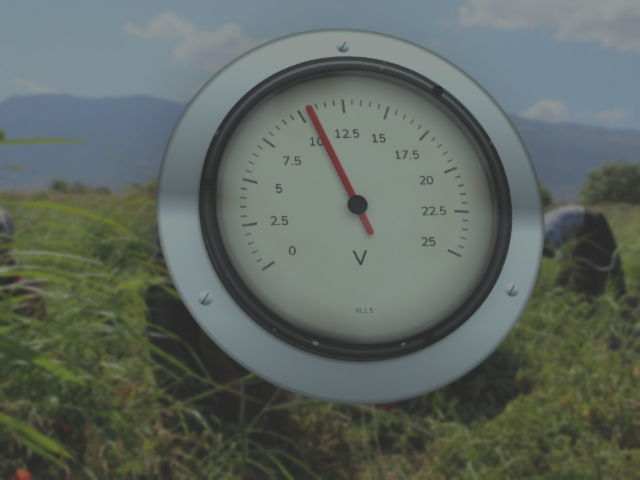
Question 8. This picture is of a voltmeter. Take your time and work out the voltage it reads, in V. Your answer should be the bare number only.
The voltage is 10.5
